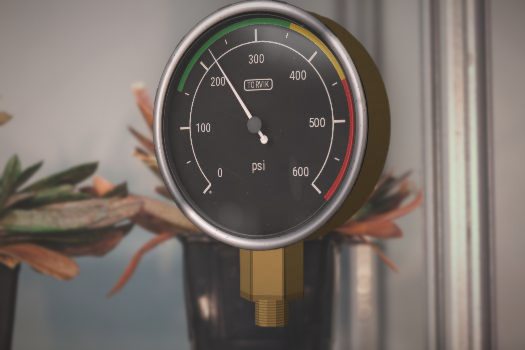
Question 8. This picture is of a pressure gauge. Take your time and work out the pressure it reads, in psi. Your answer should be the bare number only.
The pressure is 225
